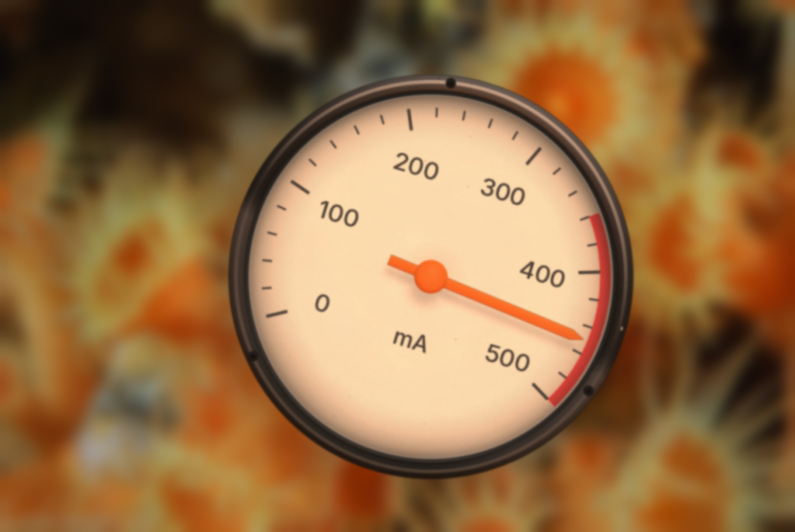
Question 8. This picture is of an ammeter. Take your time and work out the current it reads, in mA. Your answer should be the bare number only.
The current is 450
